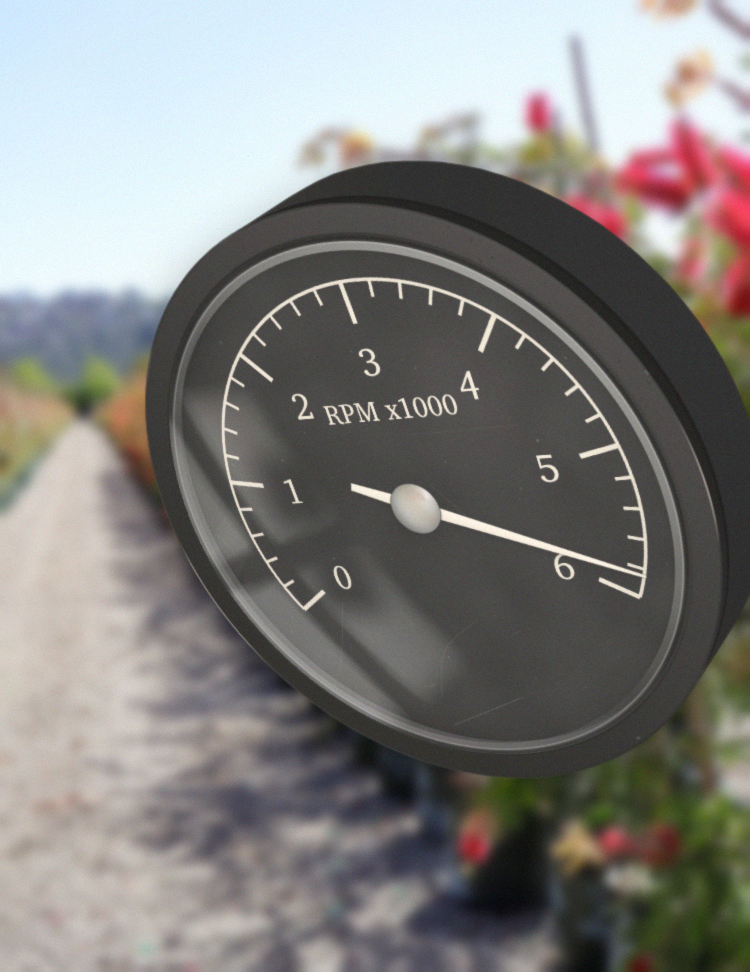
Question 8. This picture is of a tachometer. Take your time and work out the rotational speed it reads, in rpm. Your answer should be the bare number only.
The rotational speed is 5800
